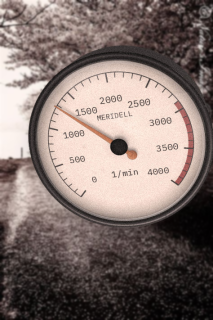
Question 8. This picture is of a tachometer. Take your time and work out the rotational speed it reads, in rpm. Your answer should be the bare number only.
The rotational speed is 1300
